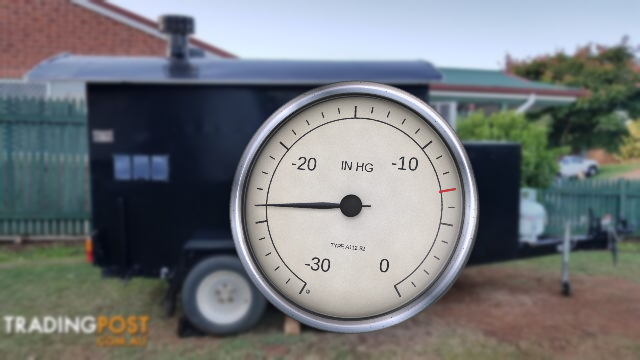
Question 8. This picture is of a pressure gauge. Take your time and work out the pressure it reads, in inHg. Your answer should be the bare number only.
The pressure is -24
